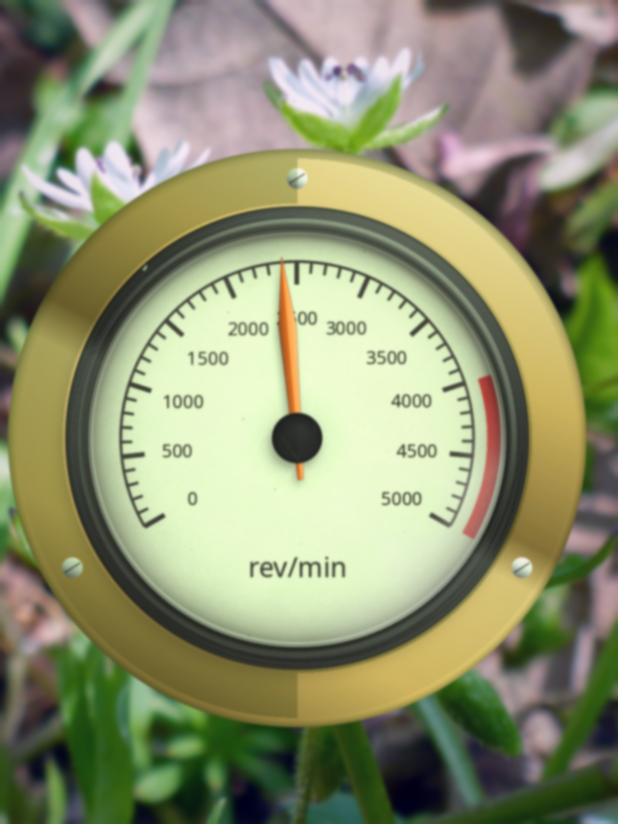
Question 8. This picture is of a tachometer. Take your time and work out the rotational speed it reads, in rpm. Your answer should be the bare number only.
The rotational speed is 2400
